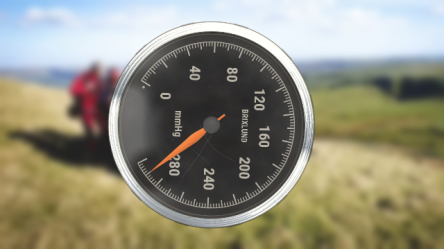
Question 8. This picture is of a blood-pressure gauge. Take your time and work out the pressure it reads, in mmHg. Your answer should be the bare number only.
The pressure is 290
